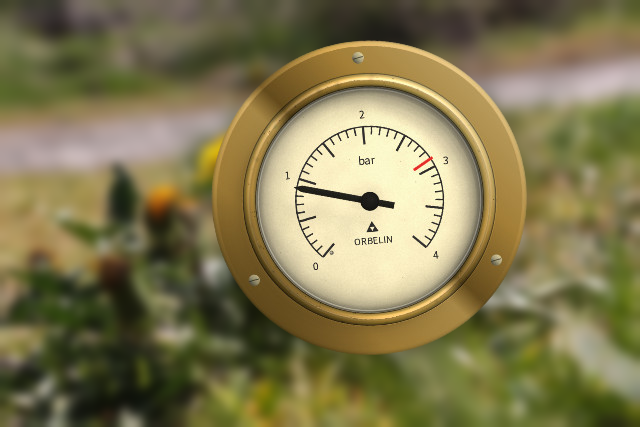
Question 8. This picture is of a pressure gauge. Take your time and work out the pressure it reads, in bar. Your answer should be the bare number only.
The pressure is 0.9
